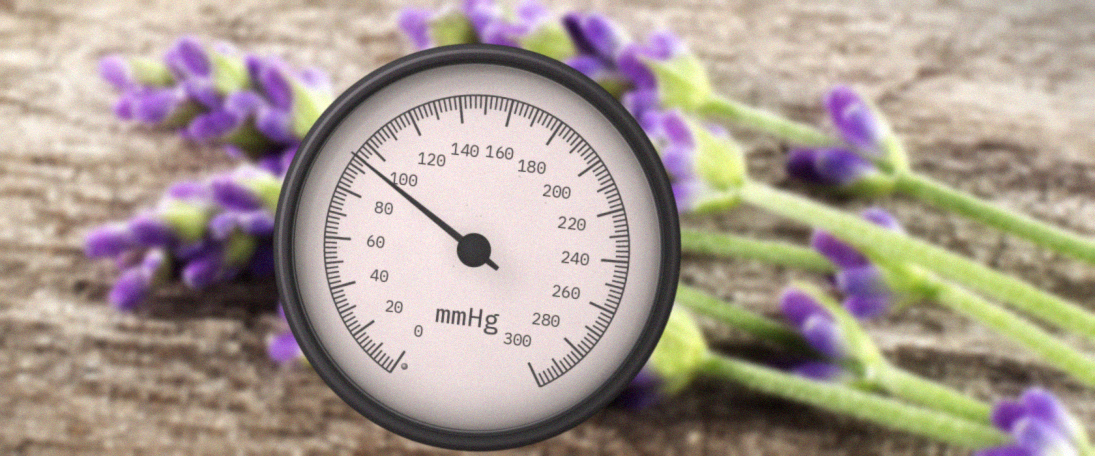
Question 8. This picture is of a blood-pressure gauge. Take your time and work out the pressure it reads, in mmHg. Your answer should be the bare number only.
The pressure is 94
